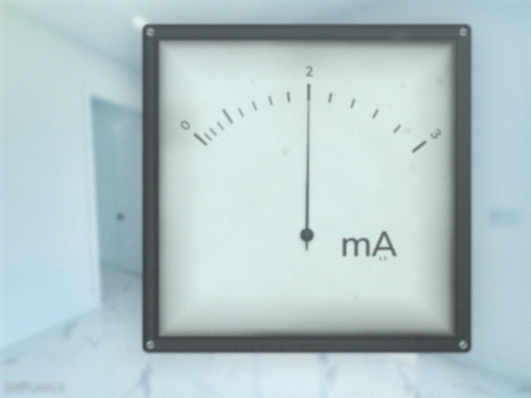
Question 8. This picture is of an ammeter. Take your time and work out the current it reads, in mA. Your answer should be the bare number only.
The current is 2
